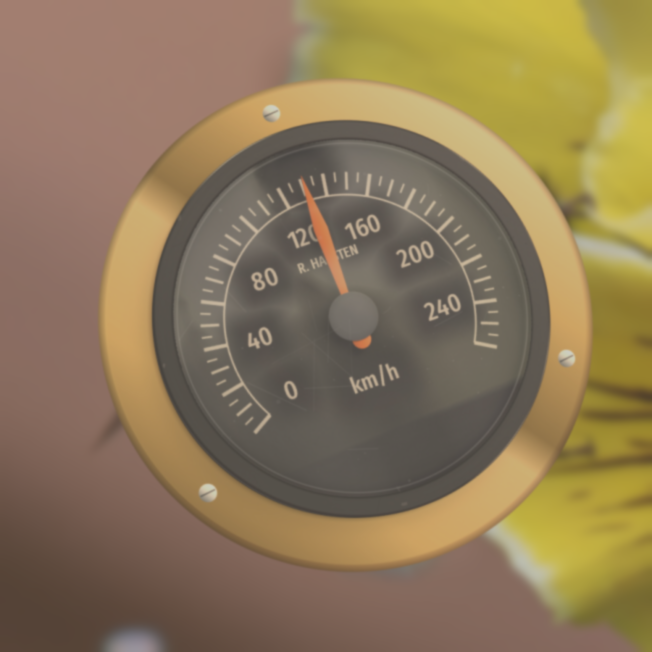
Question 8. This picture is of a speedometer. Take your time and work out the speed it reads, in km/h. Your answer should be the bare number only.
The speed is 130
